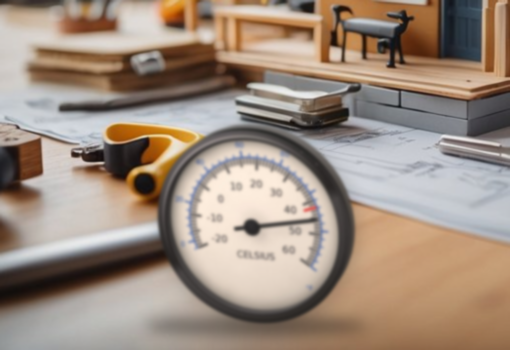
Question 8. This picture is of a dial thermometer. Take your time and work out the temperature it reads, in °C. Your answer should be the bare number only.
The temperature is 45
